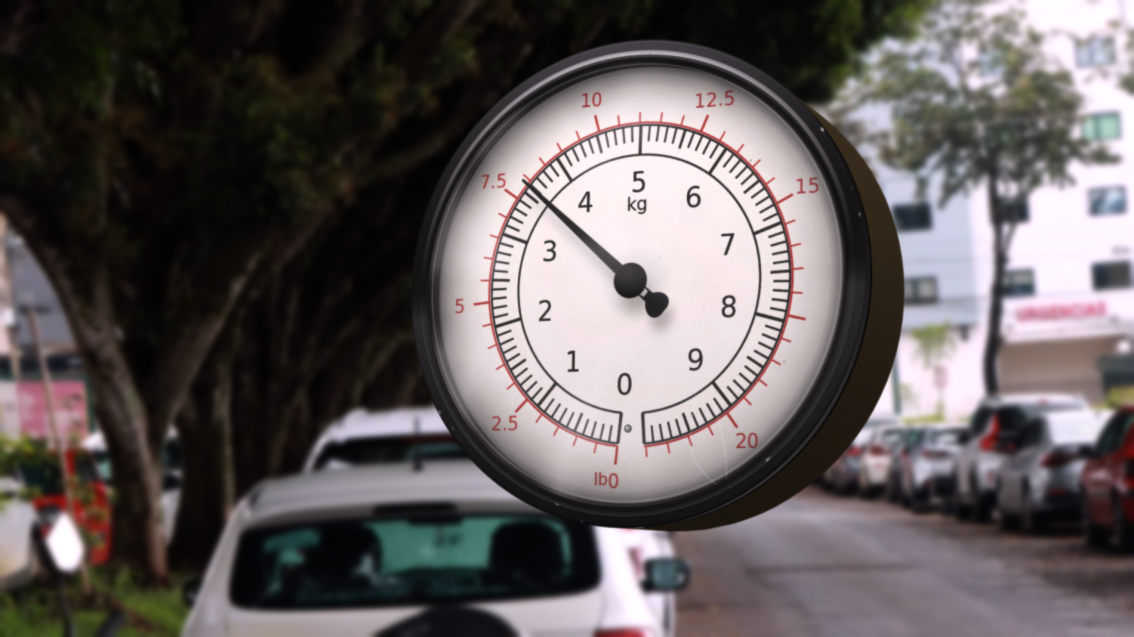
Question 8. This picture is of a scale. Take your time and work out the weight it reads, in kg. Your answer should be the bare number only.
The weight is 3.6
